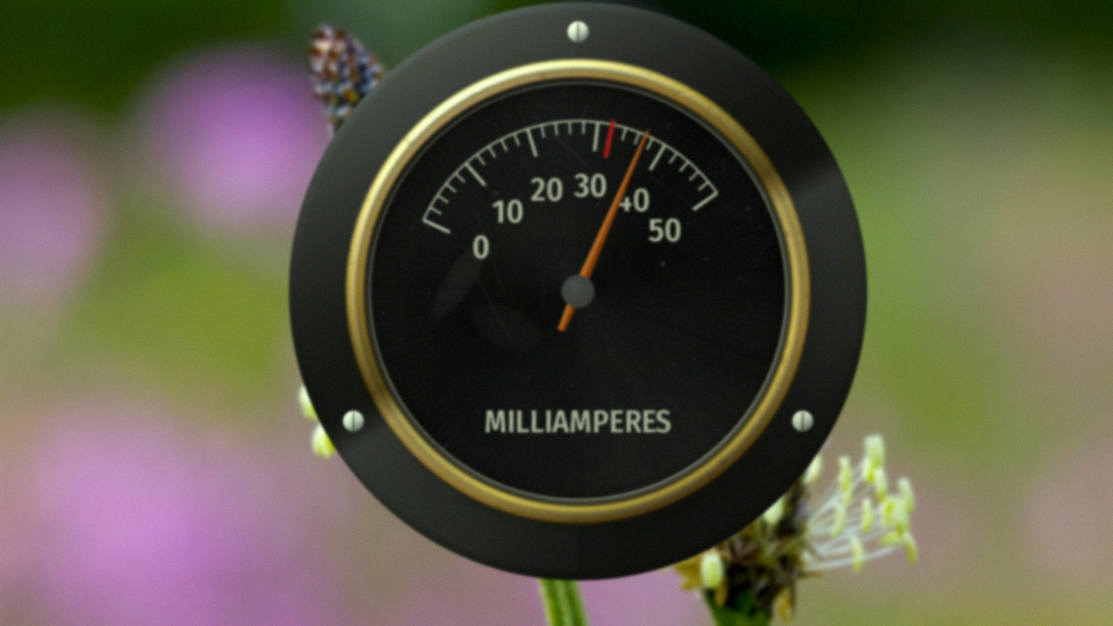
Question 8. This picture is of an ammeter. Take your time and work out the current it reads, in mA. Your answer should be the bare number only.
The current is 37
